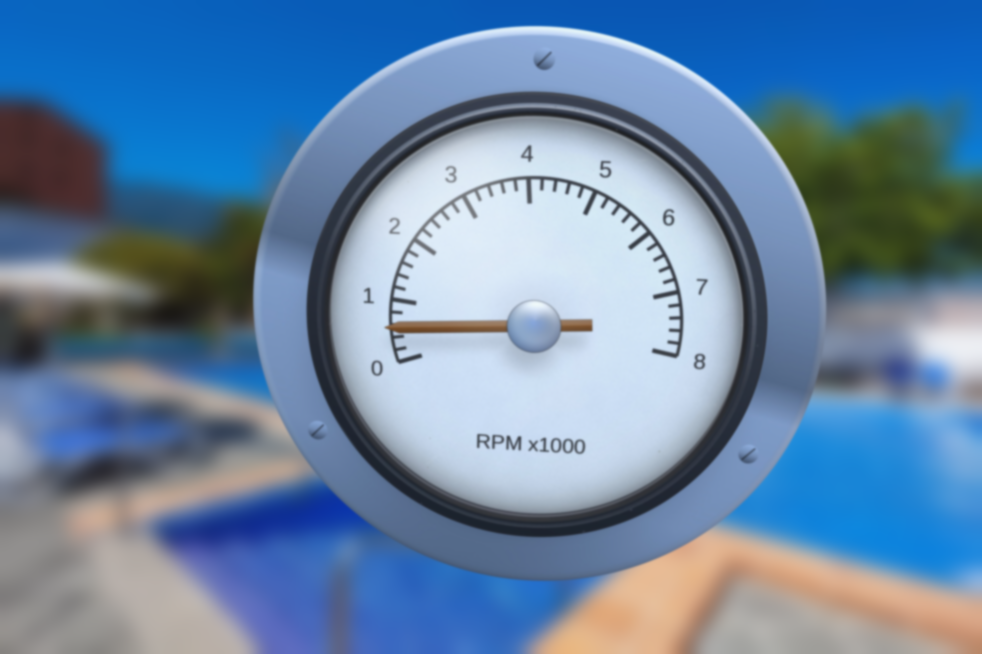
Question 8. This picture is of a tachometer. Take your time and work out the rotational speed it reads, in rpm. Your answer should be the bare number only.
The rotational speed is 600
